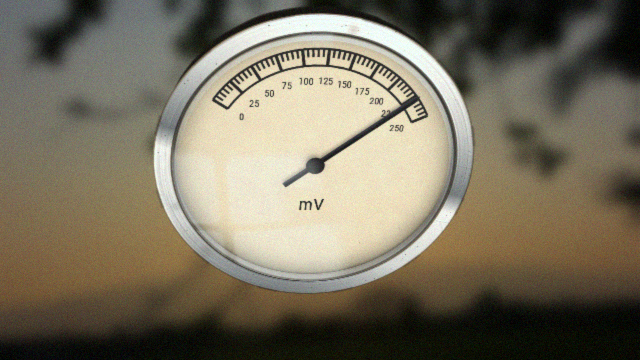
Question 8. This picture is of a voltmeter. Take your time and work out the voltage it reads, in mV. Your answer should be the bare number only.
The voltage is 225
